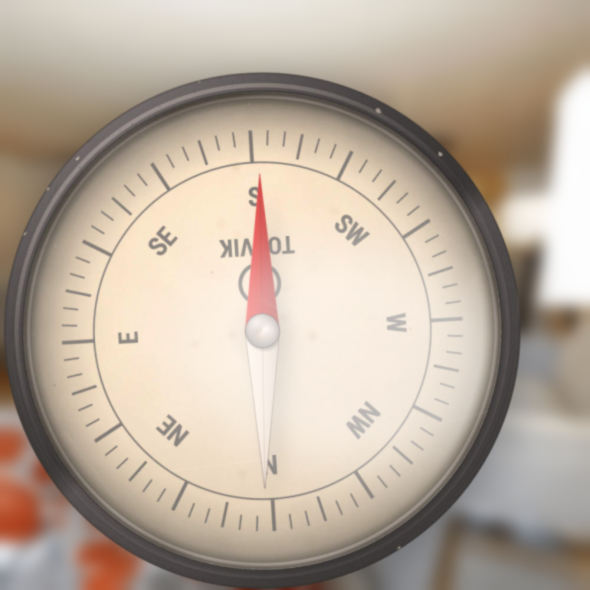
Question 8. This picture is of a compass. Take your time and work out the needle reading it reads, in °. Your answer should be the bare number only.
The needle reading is 182.5
